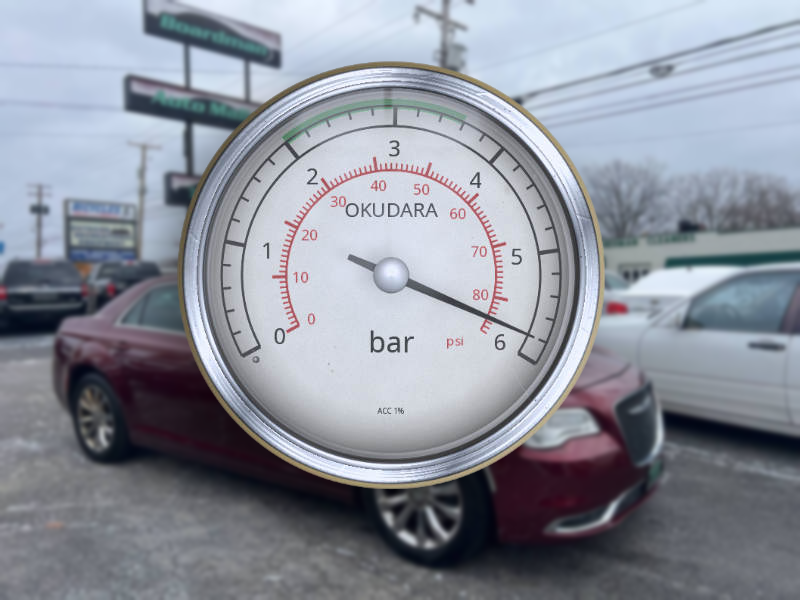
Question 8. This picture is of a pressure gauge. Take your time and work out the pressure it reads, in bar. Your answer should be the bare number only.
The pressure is 5.8
